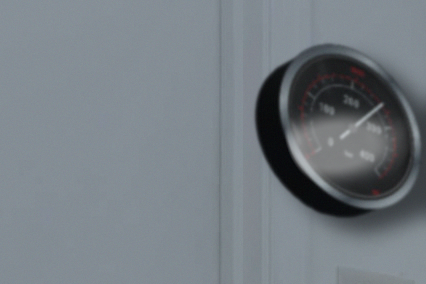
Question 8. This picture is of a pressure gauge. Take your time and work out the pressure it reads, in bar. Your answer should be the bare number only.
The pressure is 260
